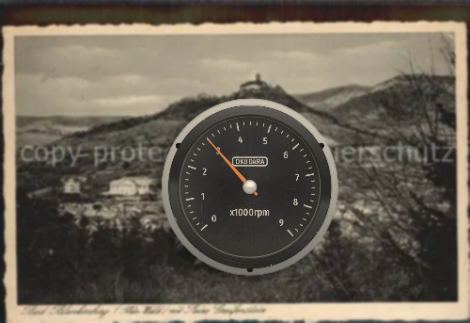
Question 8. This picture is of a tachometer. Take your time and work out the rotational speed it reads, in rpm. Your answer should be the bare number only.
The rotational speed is 3000
